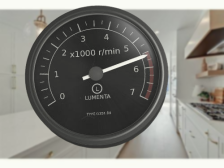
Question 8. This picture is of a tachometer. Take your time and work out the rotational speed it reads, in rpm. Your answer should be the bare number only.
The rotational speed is 5625
